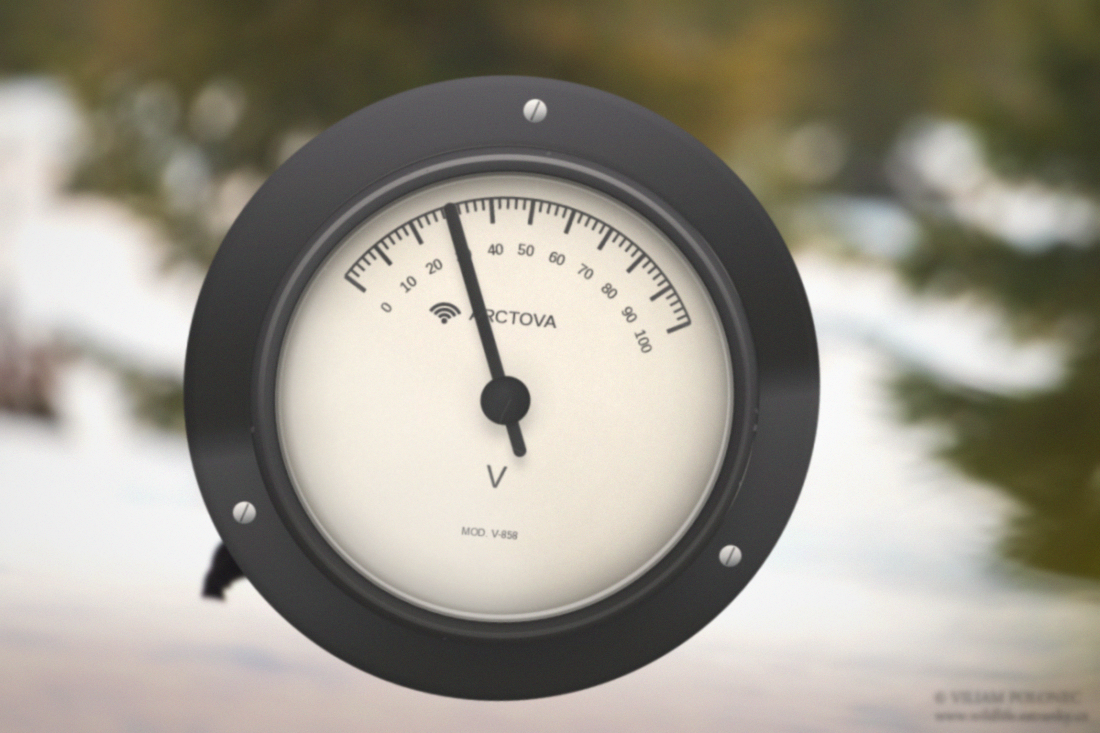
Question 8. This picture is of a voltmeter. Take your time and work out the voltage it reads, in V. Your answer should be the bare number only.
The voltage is 30
